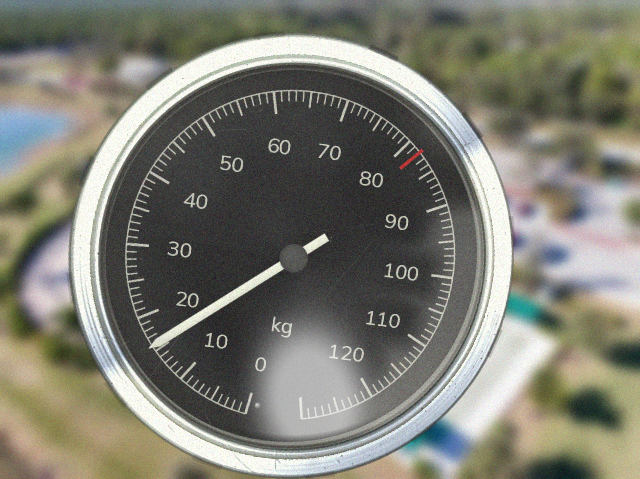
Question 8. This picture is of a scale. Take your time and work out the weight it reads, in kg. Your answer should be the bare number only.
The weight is 16
